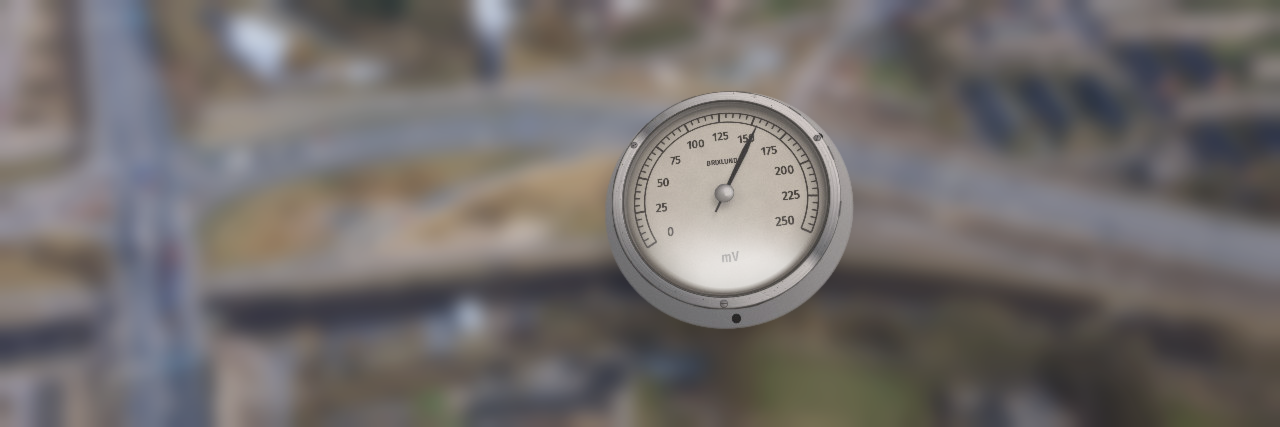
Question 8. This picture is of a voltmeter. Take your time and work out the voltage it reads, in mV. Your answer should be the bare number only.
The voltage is 155
